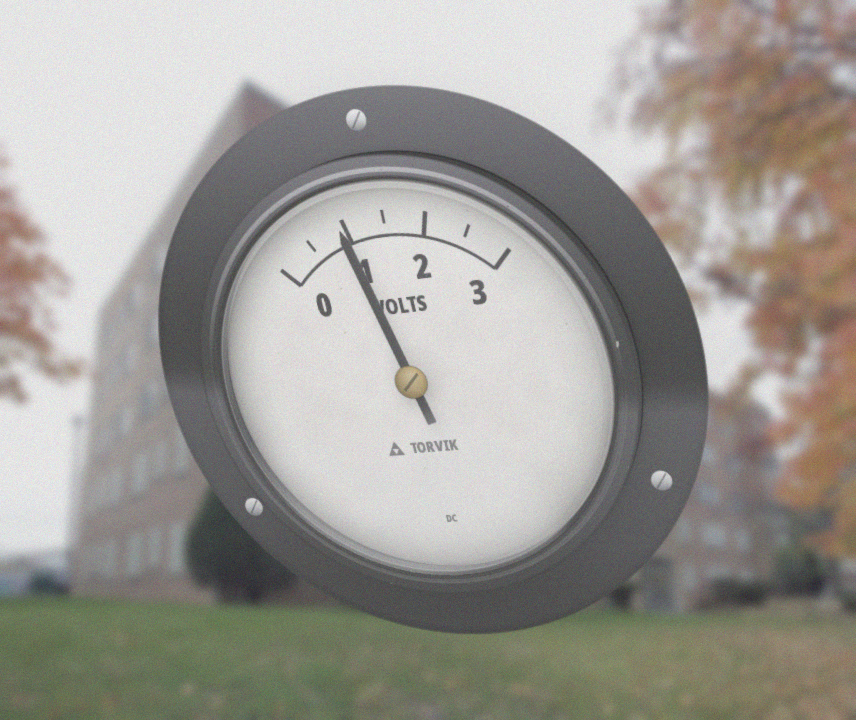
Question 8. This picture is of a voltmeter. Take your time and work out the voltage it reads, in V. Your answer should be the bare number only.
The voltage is 1
